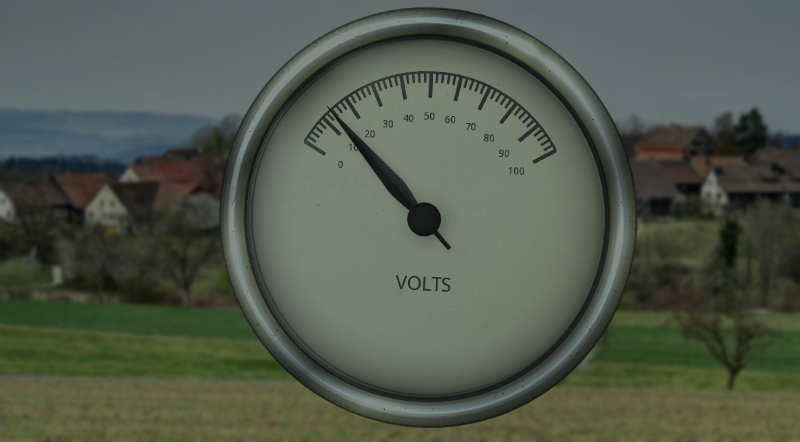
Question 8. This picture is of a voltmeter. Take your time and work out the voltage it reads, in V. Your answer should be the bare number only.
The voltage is 14
